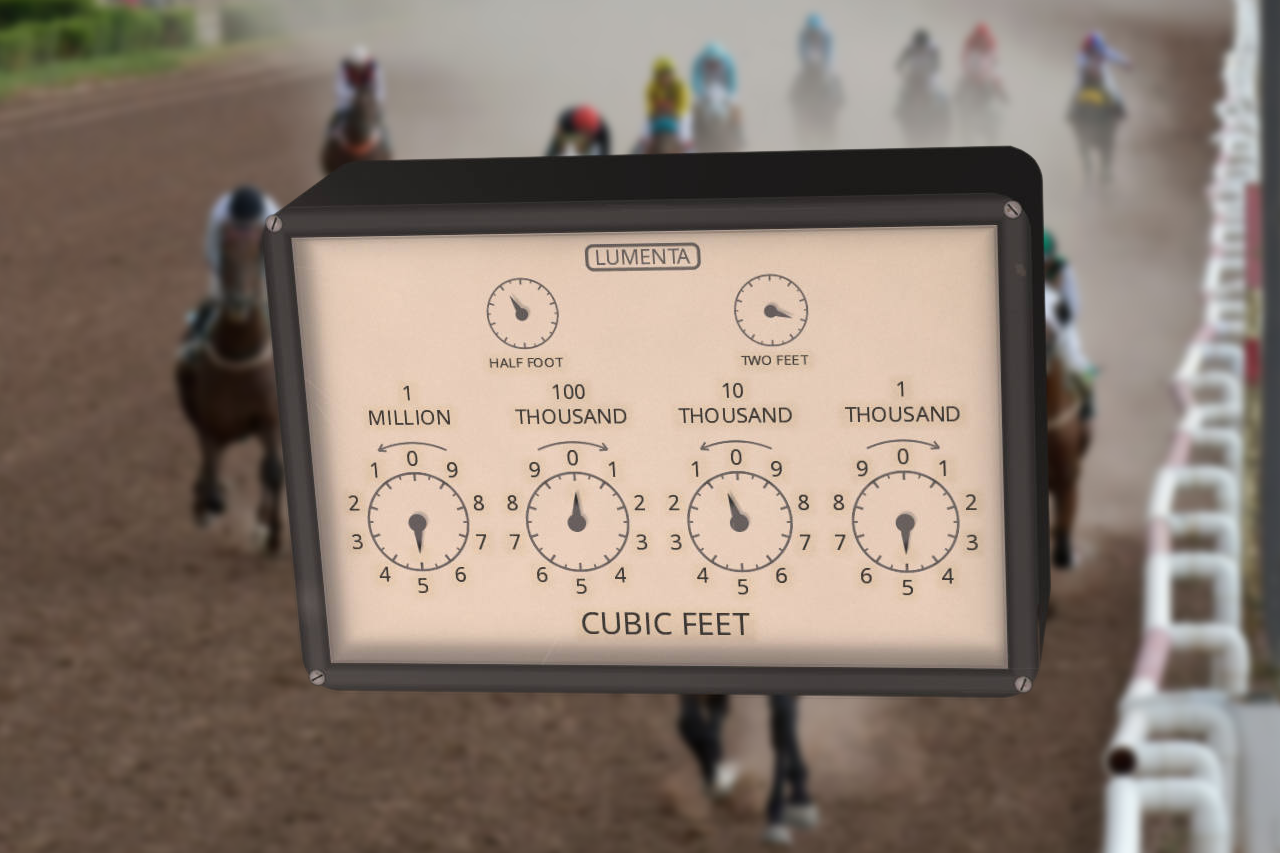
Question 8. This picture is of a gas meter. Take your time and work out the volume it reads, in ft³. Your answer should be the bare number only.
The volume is 500500
